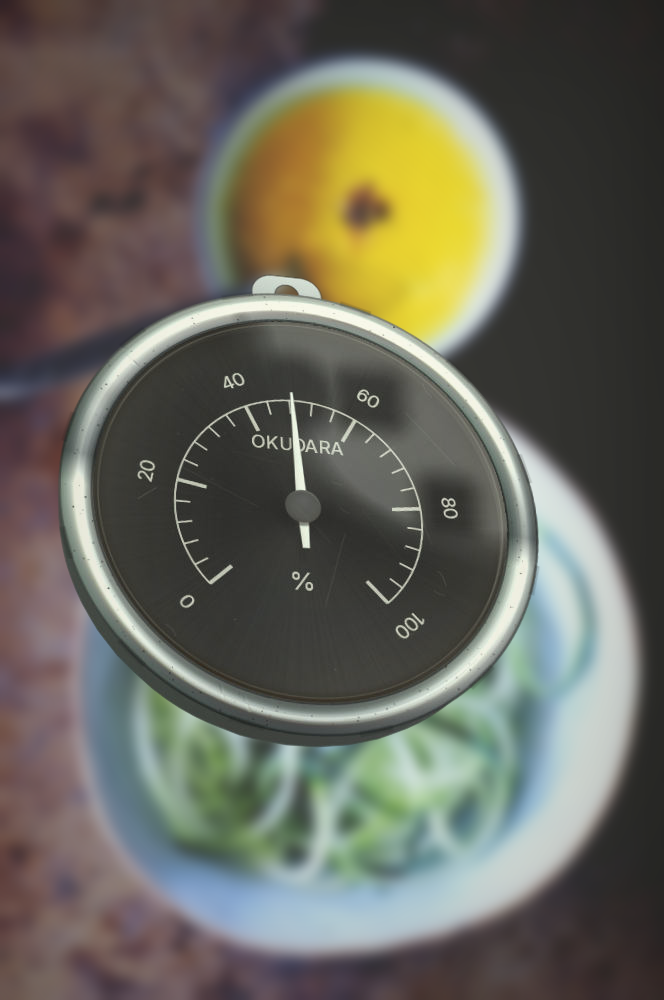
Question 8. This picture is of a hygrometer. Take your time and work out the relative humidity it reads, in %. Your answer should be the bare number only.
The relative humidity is 48
